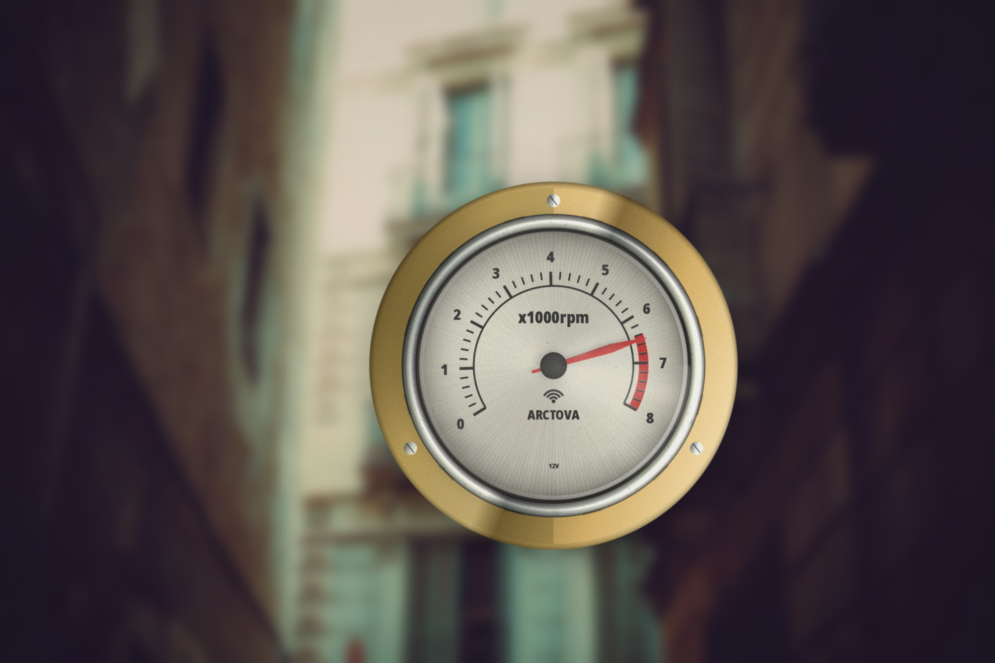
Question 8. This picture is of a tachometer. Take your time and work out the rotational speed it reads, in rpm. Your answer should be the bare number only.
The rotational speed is 6500
